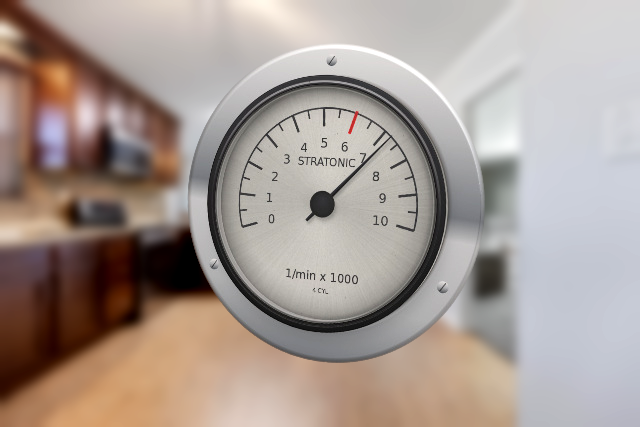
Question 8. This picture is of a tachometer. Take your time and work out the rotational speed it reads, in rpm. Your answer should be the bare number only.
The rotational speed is 7250
